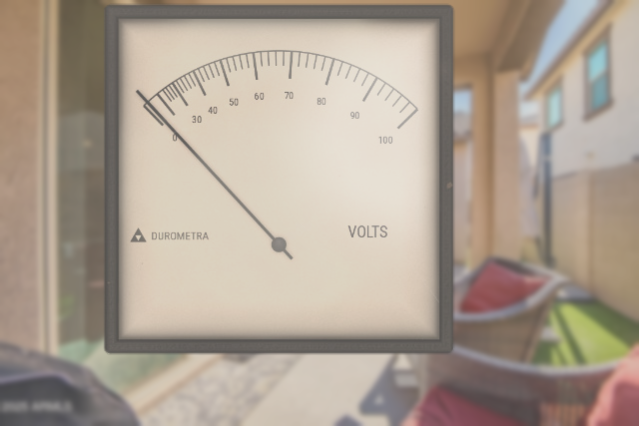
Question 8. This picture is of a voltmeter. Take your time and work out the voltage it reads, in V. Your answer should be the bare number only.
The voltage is 10
